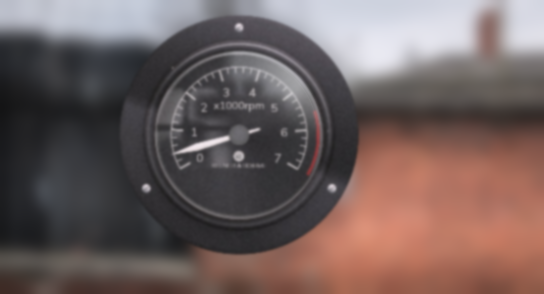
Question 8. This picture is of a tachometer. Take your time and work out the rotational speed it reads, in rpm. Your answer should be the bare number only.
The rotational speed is 400
